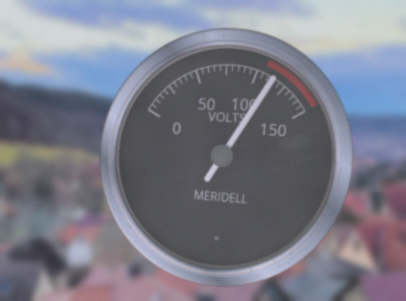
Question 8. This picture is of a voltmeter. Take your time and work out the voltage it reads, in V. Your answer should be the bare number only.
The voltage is 115
